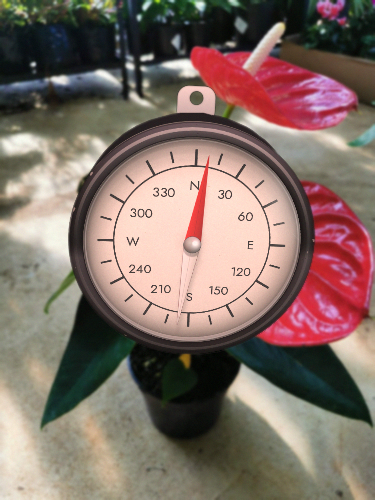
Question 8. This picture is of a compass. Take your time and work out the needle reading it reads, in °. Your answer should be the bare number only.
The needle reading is 7.5
